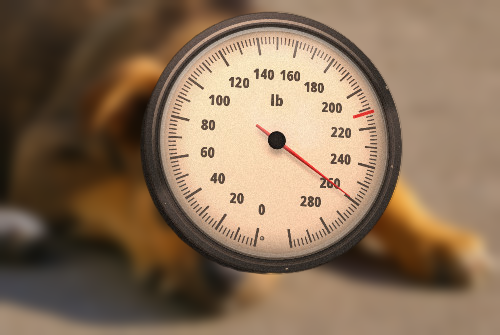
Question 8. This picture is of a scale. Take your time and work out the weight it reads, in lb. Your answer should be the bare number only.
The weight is 260
